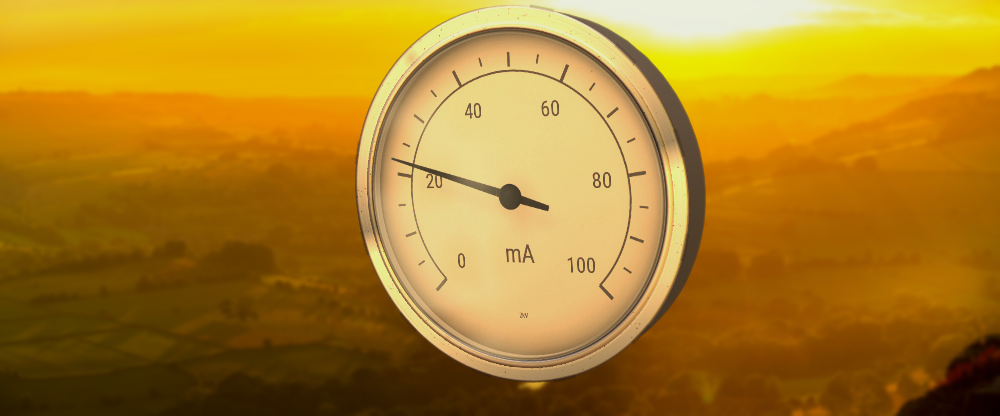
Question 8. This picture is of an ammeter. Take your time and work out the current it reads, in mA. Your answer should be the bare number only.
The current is 22.5
